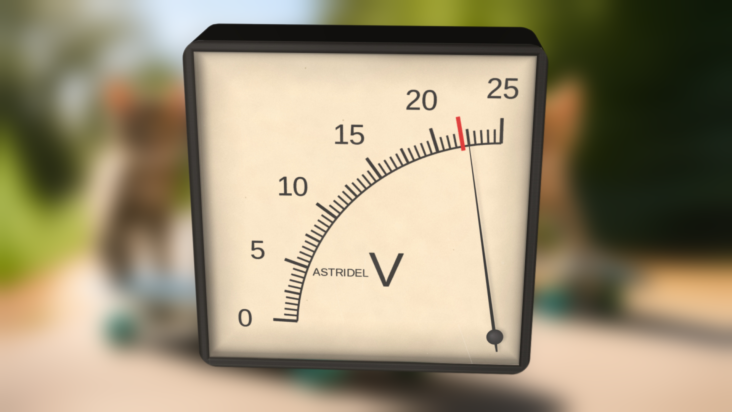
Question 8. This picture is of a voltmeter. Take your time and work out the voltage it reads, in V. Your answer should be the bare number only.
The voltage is 22.5
